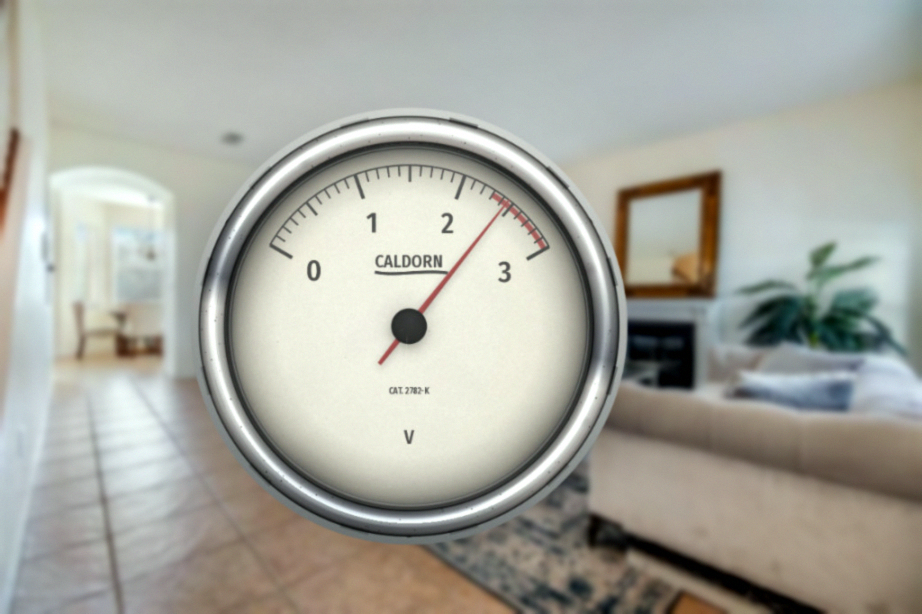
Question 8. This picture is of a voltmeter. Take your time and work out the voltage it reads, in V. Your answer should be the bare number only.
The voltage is 2.45
